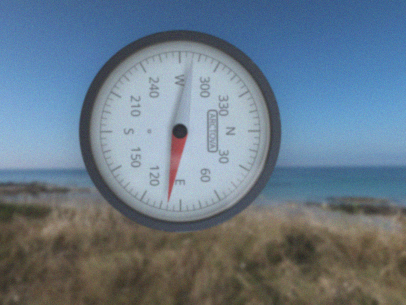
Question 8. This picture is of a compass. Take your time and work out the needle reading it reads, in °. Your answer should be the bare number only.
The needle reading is 100
